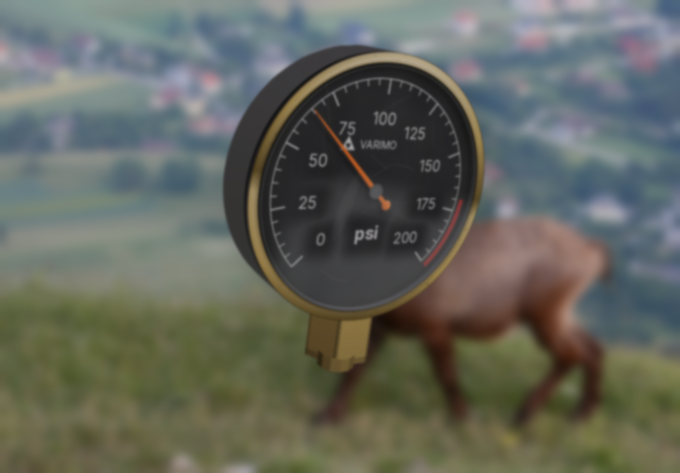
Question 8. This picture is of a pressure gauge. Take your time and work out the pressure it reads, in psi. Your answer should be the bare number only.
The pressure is 65
